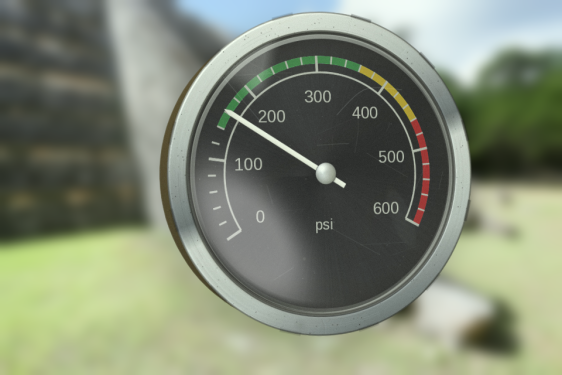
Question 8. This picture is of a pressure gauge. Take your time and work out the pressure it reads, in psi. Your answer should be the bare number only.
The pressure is 160
